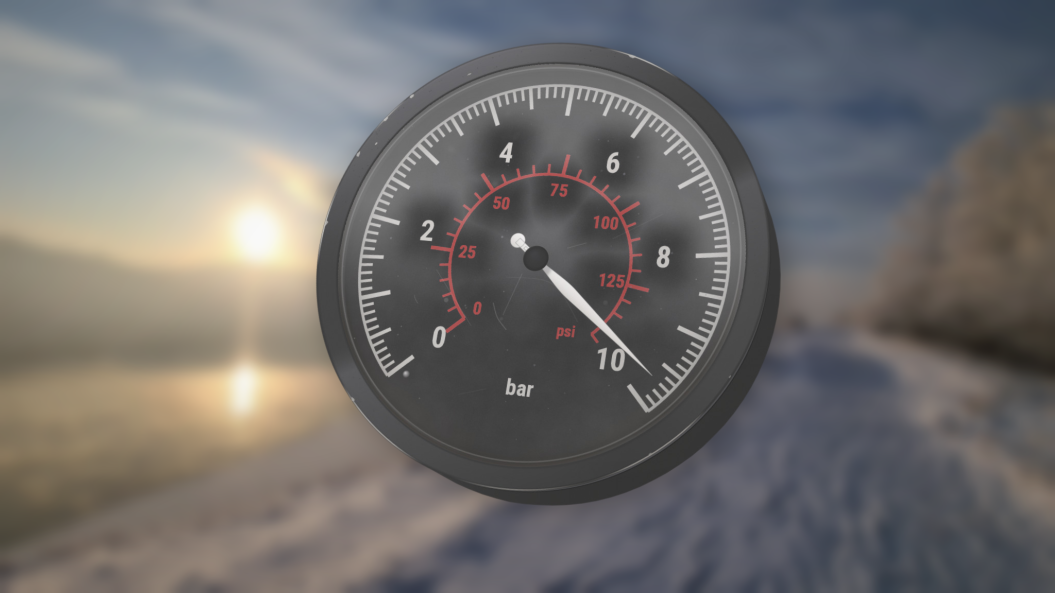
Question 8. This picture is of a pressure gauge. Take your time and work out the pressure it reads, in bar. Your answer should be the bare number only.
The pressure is 9.7
